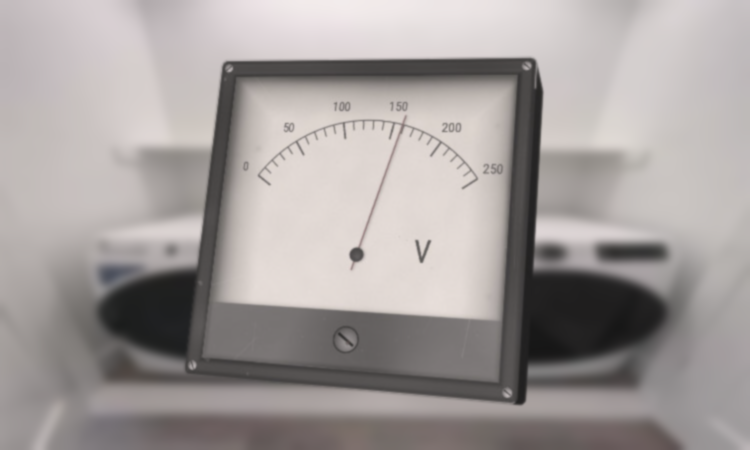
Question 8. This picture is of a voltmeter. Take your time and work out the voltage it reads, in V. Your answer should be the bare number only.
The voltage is 160
